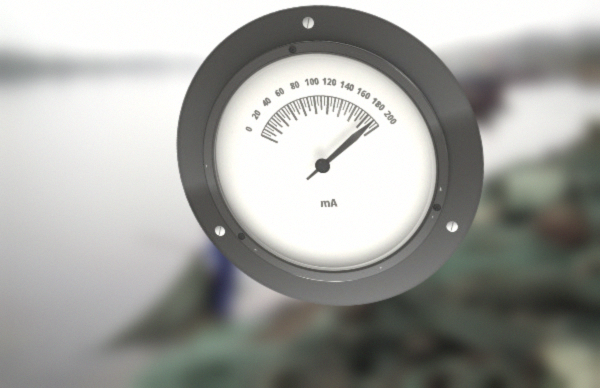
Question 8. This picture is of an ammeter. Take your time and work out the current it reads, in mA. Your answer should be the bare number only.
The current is 190
